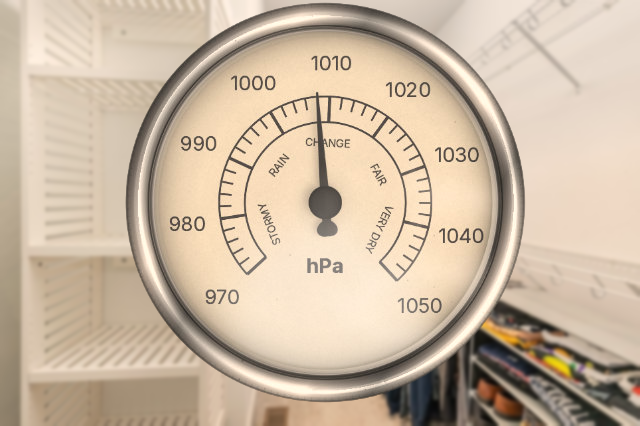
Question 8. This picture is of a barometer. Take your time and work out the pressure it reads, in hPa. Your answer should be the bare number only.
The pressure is 1008
